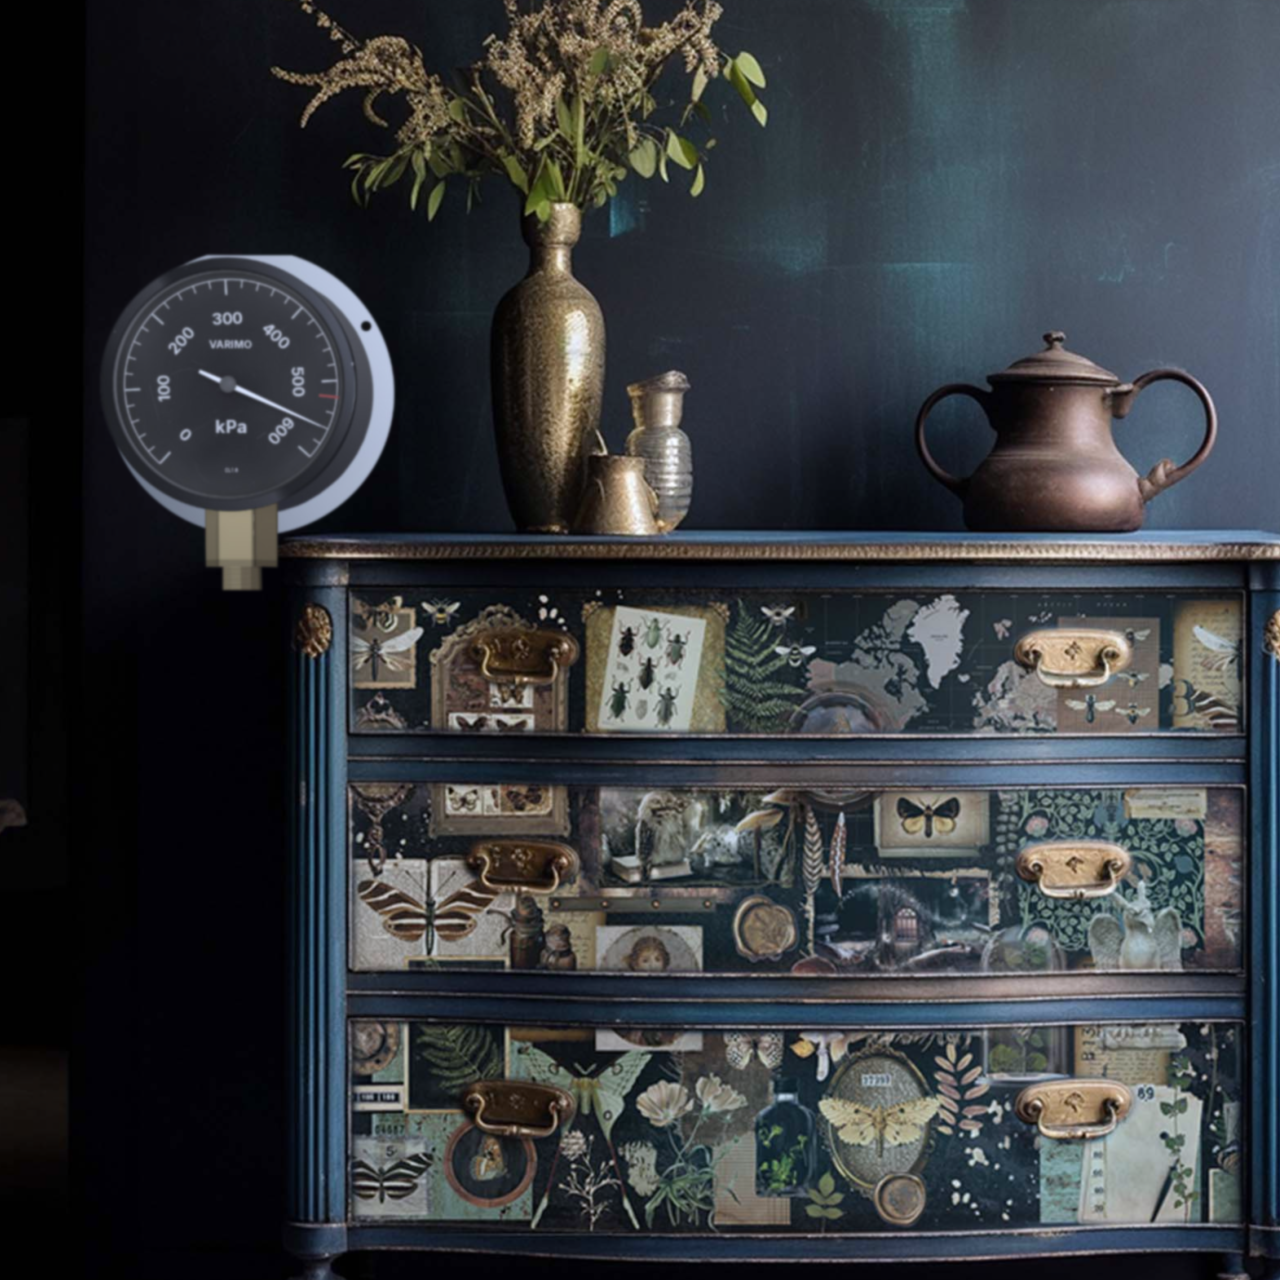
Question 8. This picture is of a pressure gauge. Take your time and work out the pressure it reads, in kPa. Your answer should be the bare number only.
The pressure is 560
